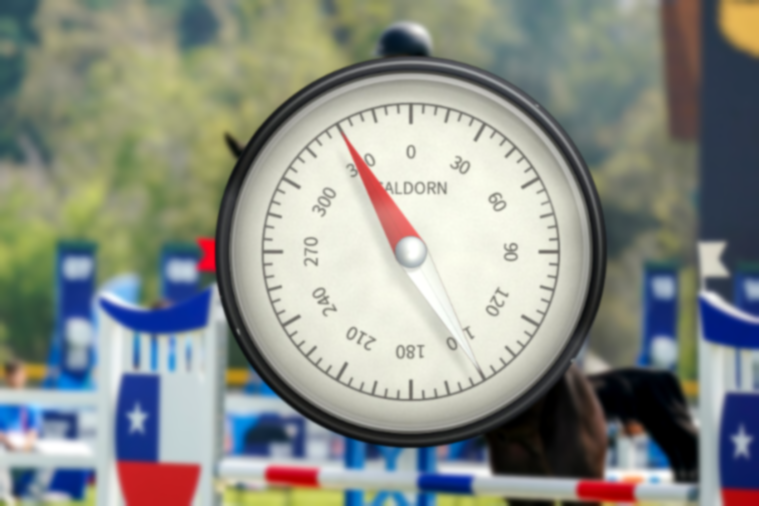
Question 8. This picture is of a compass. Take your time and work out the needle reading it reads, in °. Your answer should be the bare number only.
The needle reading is 330
